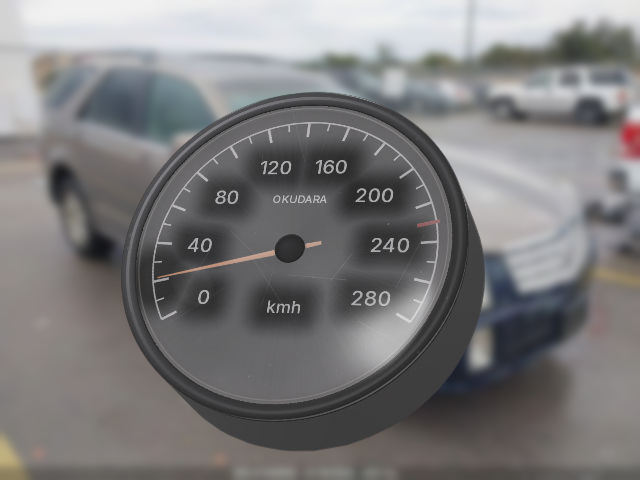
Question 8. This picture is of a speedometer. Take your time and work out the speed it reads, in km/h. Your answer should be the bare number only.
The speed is 20
